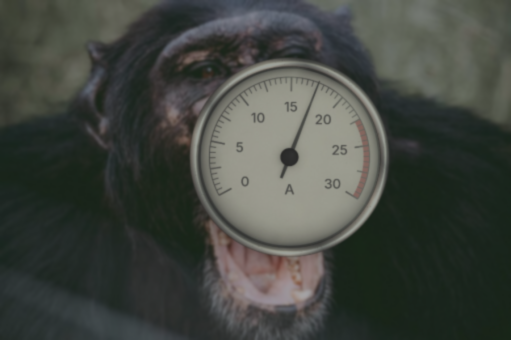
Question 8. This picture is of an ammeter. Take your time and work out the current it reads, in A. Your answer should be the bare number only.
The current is 17.5
